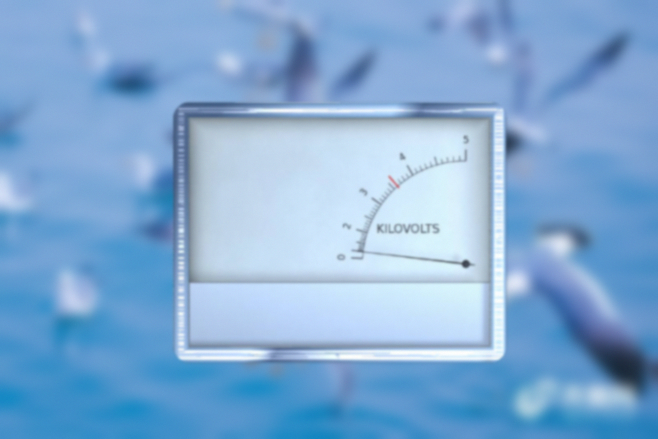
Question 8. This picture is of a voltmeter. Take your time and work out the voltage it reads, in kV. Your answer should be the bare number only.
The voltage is 1
